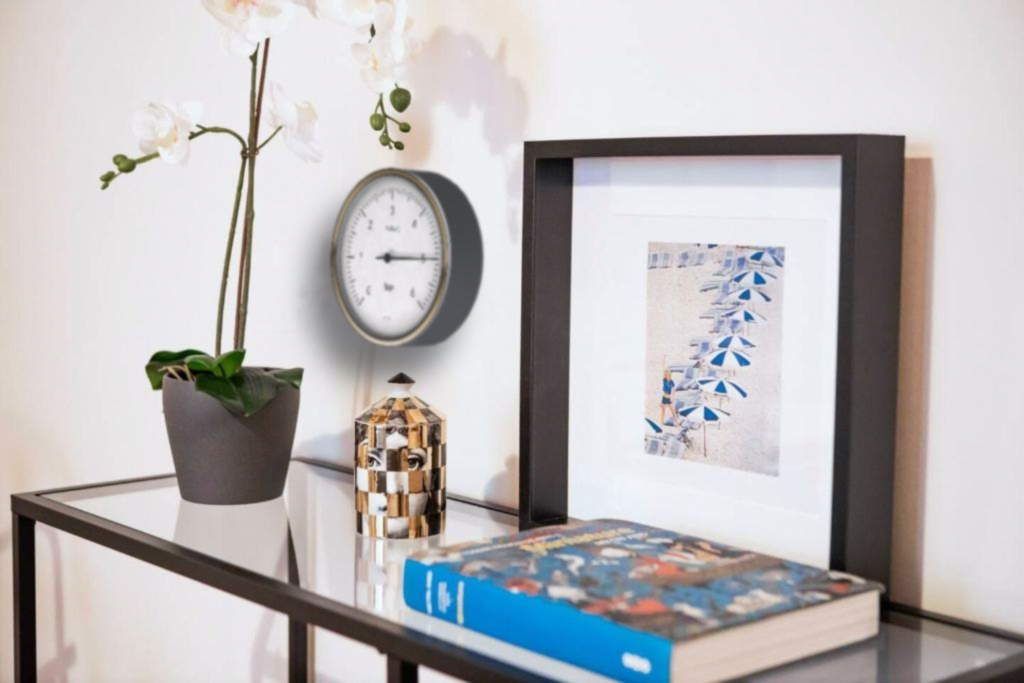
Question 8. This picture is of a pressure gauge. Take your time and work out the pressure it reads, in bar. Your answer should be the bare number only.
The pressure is 5
